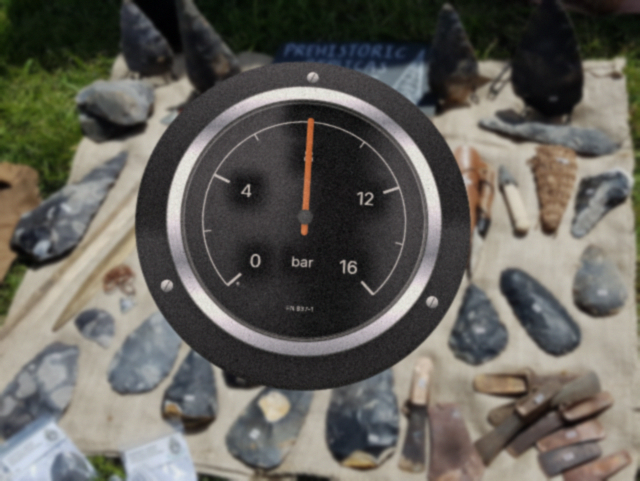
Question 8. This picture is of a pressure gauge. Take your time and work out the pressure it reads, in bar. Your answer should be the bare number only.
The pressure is 8
